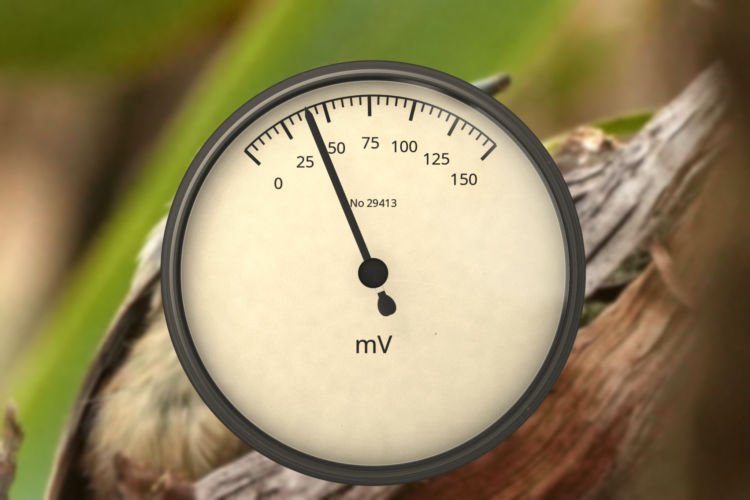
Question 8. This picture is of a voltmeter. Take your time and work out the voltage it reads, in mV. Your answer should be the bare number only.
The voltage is 40
